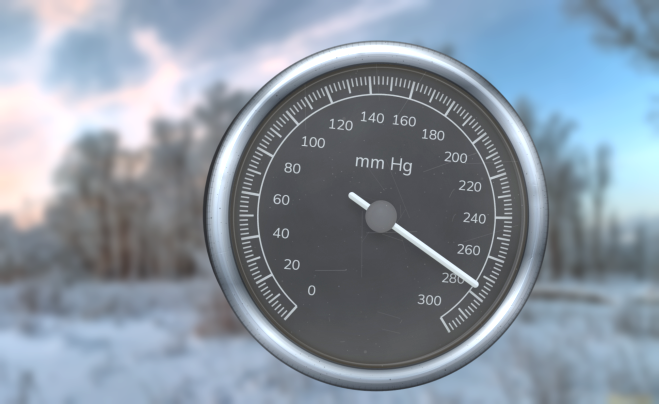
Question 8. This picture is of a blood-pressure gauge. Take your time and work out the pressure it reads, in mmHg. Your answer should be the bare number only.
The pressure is 276
